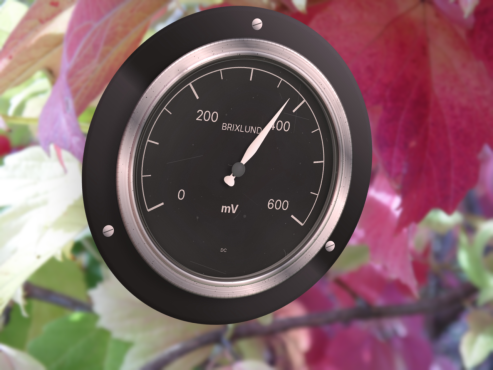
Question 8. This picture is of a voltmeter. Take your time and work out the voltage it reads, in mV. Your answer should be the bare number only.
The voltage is 375
